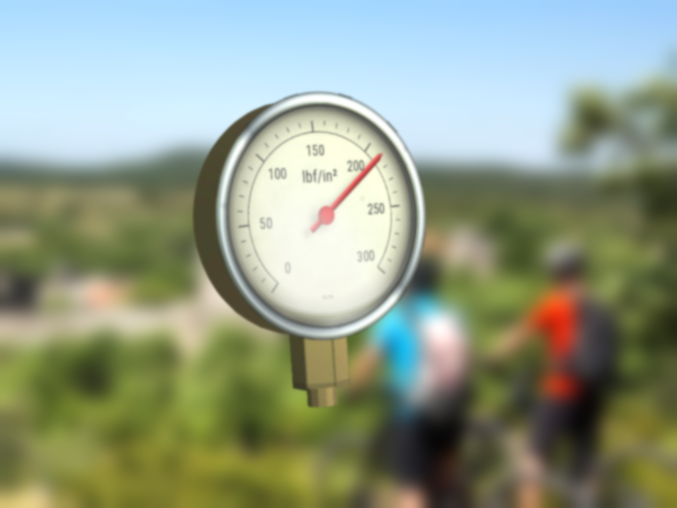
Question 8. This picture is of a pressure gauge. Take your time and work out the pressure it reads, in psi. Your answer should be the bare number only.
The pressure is 210
